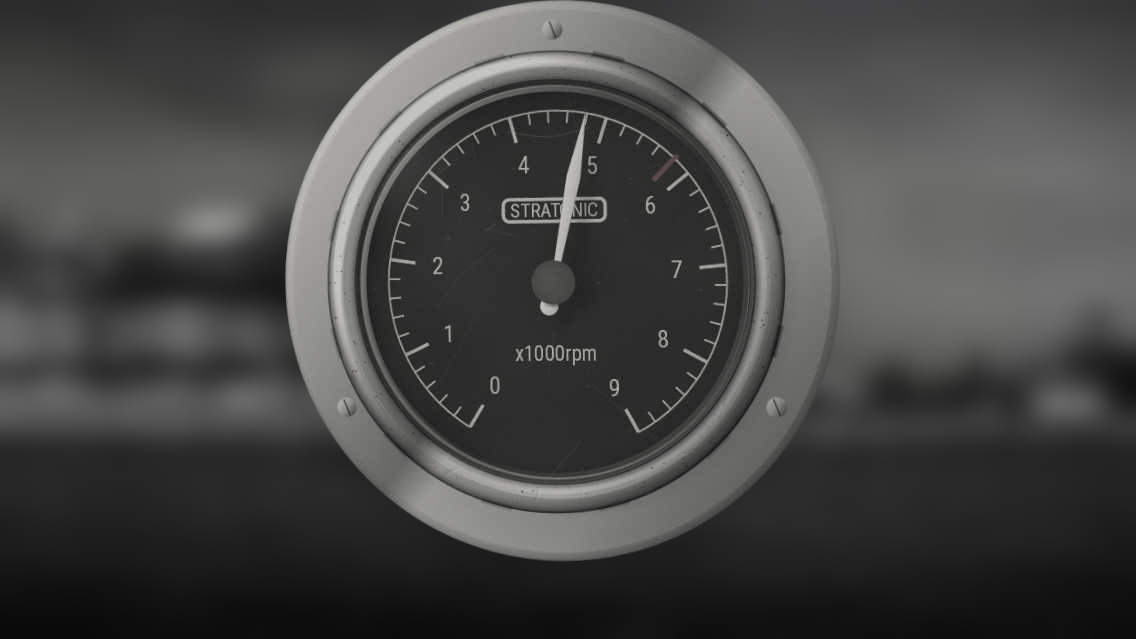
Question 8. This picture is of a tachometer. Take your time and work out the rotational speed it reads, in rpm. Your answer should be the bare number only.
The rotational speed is 4800
